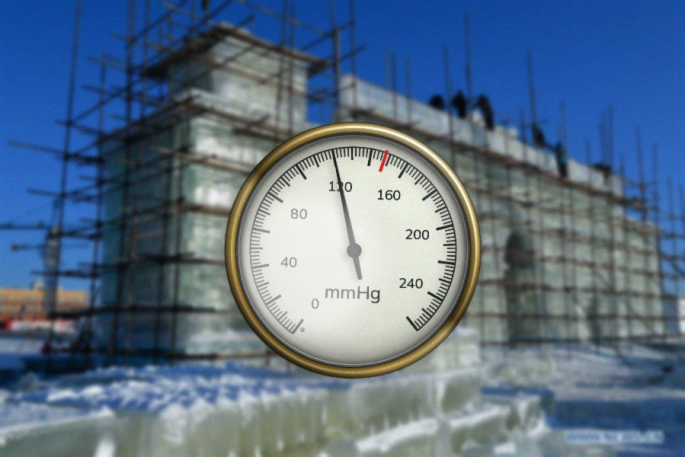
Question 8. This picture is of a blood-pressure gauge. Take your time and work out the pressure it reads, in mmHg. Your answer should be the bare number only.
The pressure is 120
